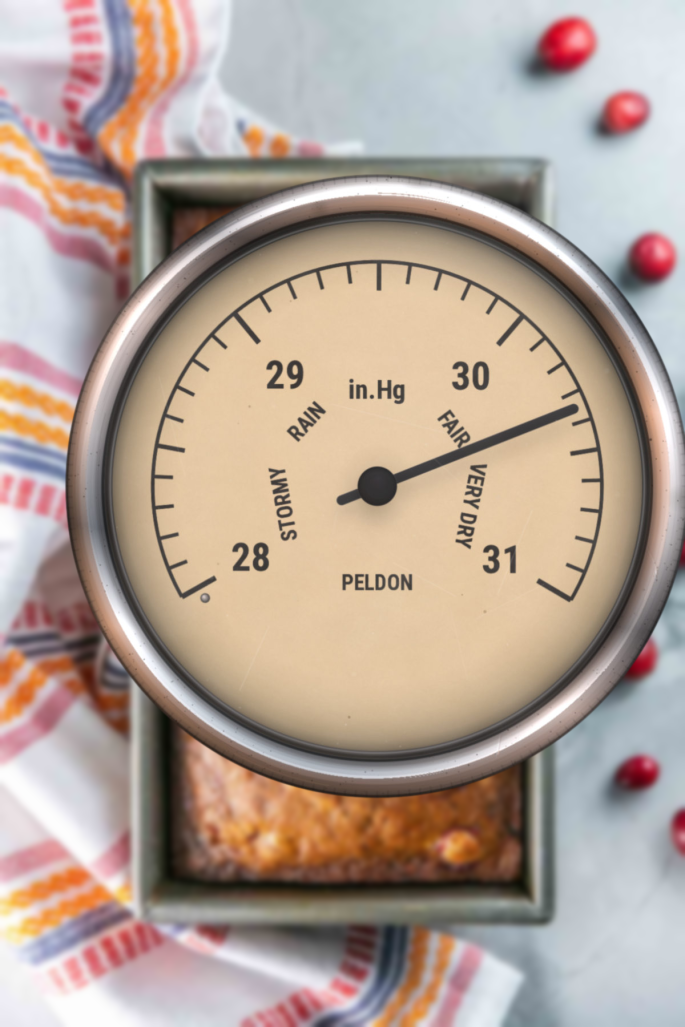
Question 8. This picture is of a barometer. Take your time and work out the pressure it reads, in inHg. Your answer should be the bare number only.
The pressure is 30.35
